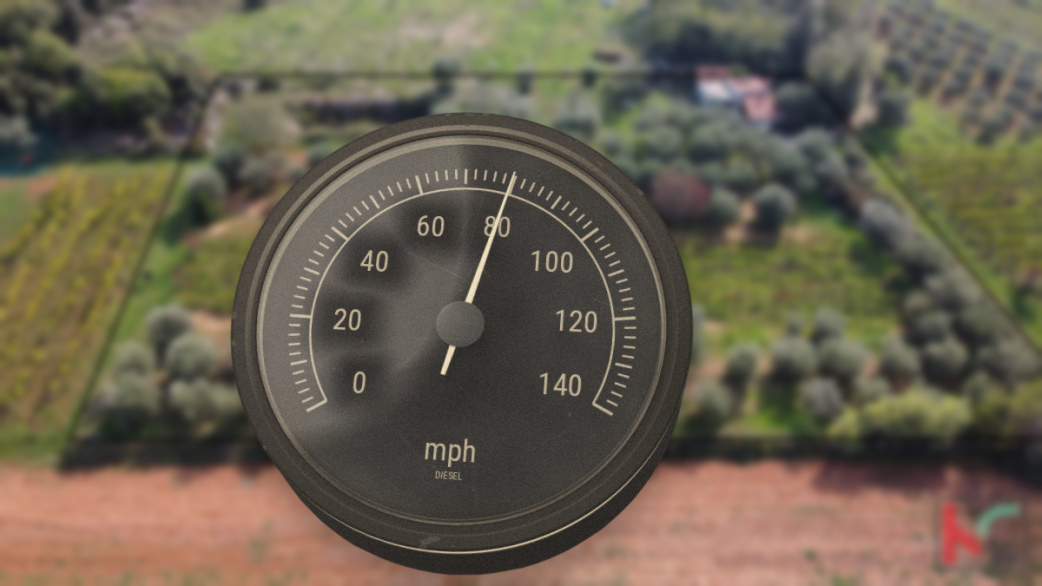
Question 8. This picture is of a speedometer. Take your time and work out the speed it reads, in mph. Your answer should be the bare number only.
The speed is 80
